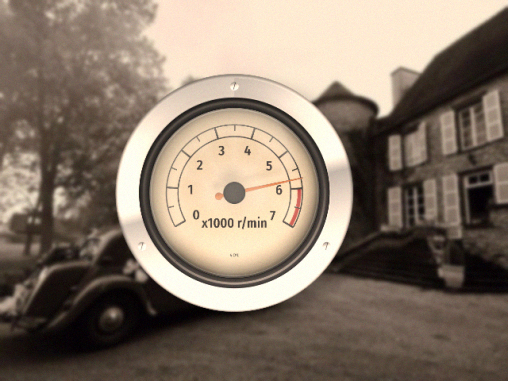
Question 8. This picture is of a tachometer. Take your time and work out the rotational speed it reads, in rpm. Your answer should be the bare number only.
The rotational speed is 5750
